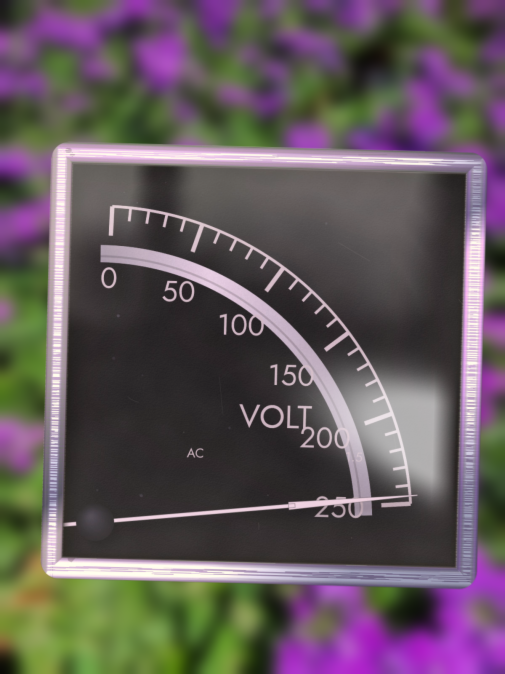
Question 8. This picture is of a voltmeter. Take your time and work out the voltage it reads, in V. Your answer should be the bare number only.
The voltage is 245
